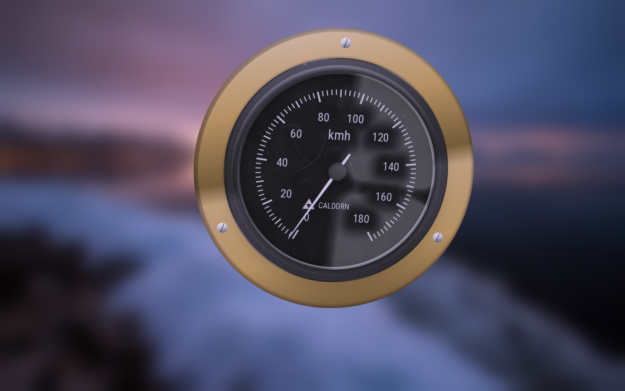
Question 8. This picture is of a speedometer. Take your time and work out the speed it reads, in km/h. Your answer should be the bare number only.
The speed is 2
